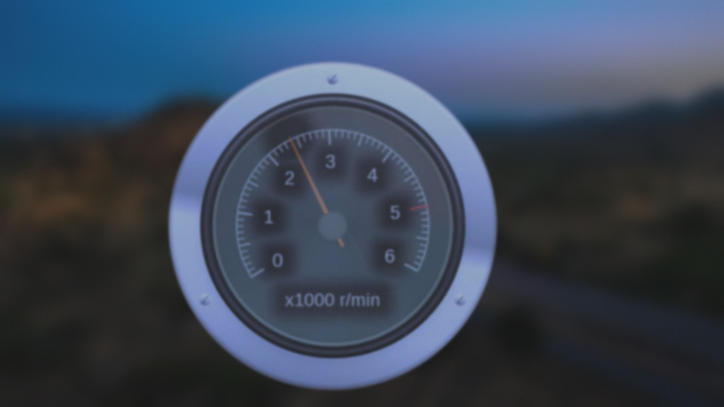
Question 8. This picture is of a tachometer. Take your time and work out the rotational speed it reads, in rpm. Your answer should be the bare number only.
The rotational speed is 2400
